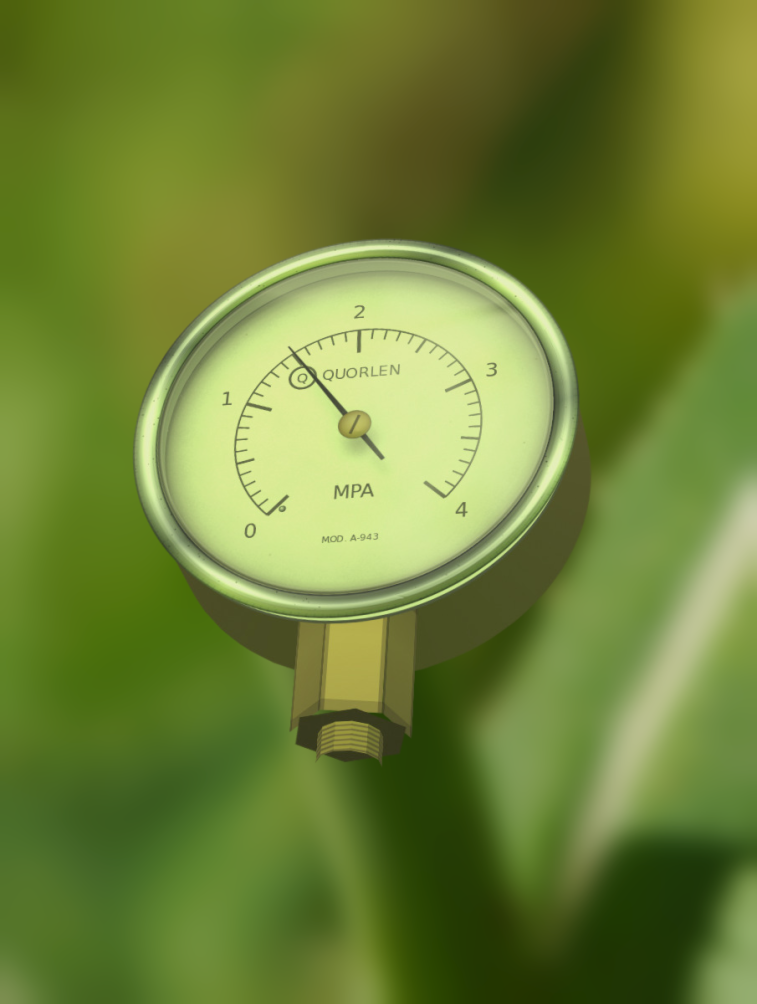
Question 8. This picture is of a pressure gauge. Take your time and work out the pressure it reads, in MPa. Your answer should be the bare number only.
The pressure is 1.5
